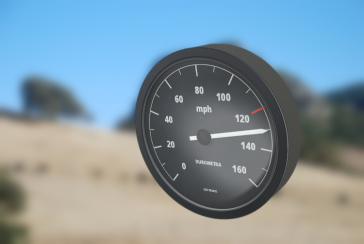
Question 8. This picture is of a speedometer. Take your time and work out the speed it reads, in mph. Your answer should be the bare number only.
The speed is 130
